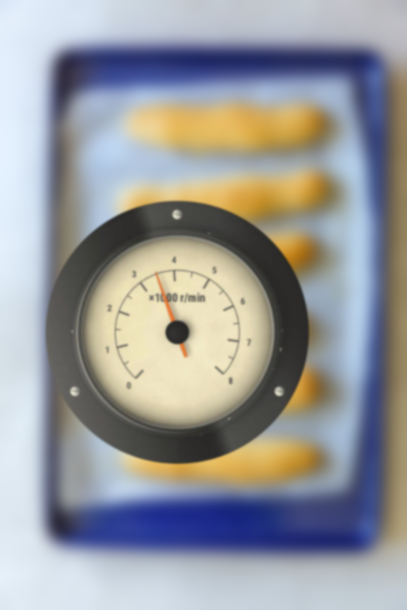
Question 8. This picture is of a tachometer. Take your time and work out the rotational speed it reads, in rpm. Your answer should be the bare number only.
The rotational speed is 3500
